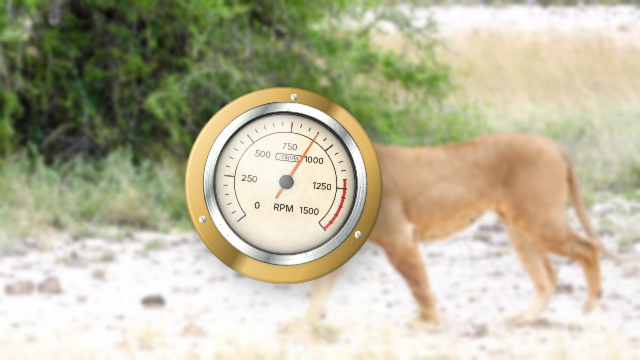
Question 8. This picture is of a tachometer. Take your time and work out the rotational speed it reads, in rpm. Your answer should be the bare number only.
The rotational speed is 900
